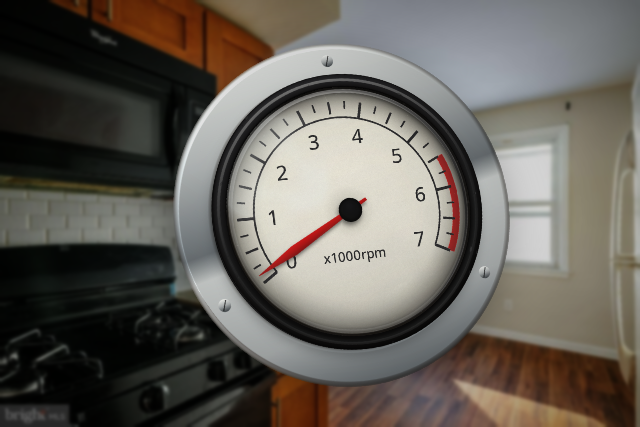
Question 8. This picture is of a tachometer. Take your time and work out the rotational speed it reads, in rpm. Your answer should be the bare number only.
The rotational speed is 125
